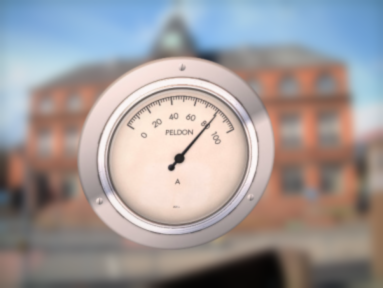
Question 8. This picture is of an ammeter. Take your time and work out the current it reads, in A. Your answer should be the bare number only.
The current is 80
